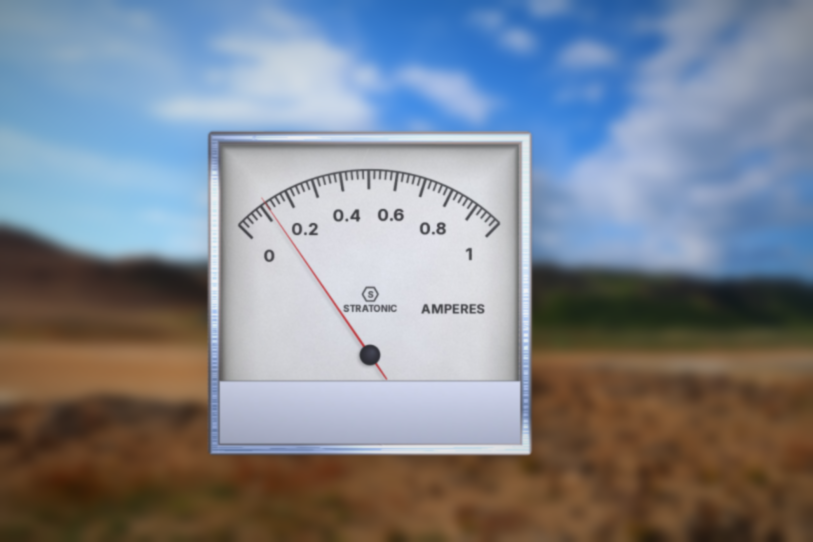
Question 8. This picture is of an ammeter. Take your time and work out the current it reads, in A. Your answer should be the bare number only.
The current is 0.12
